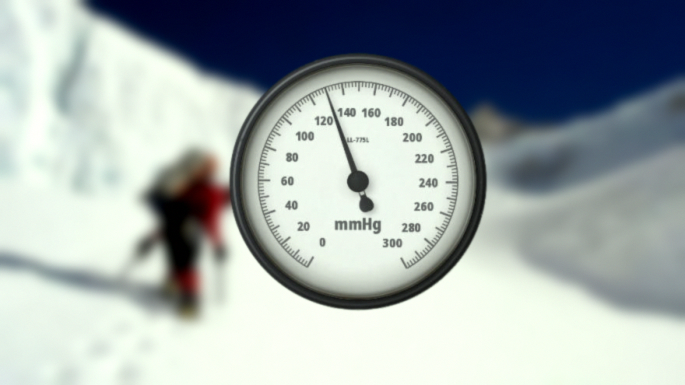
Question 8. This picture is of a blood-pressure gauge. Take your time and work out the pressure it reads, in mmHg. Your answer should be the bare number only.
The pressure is 130
